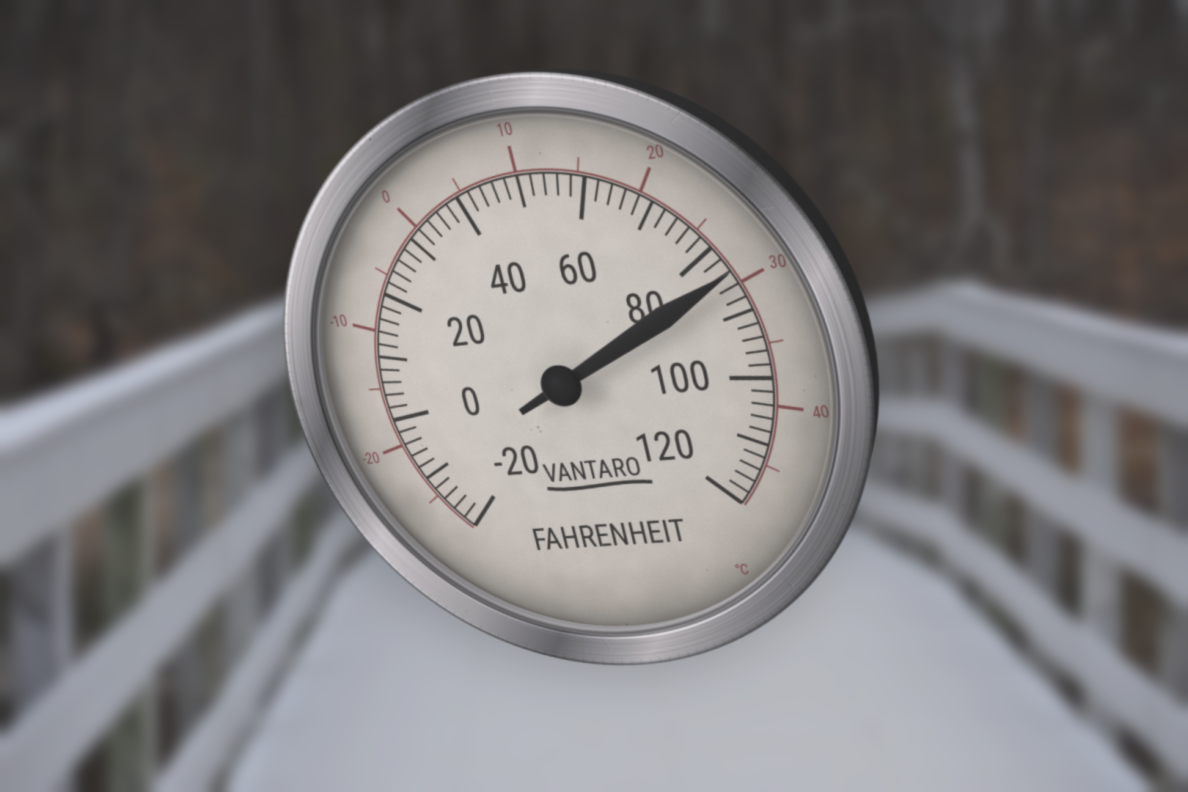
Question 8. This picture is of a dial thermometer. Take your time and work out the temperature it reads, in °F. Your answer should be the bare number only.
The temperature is 84
